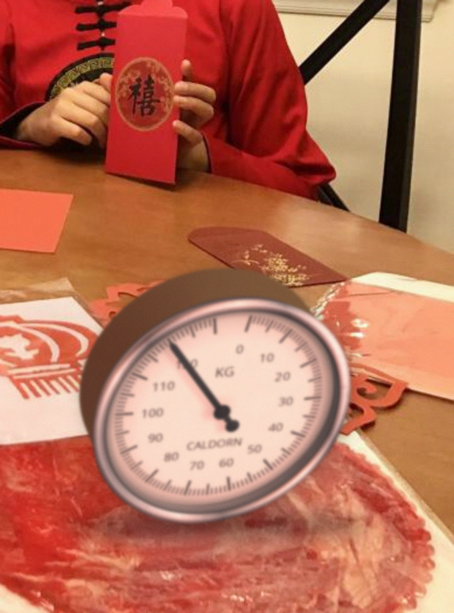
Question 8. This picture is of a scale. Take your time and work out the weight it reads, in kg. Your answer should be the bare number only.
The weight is 120
